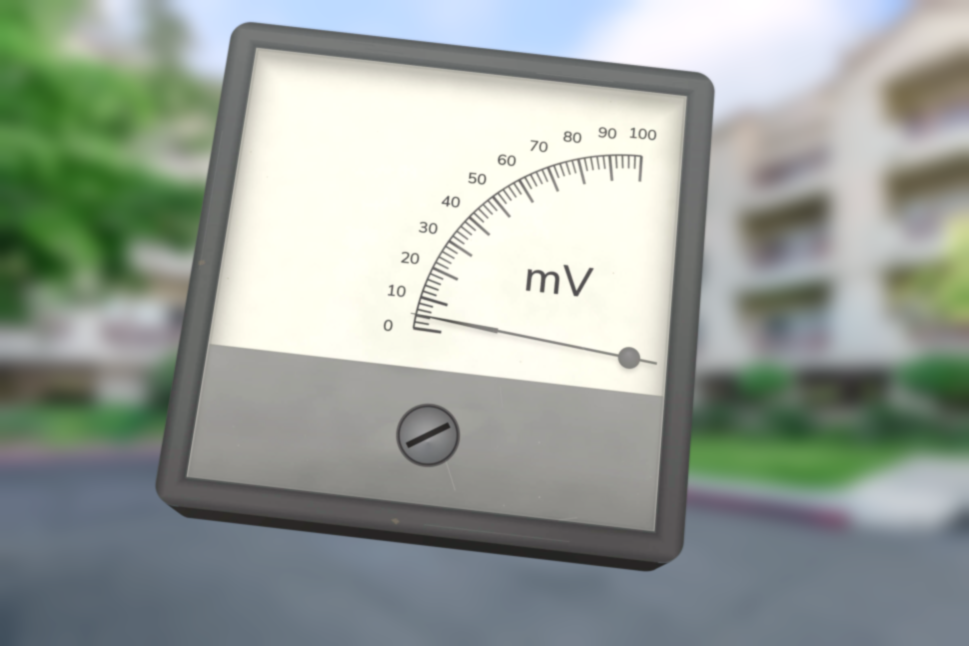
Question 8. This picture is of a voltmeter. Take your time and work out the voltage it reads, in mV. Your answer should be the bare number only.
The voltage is 4
